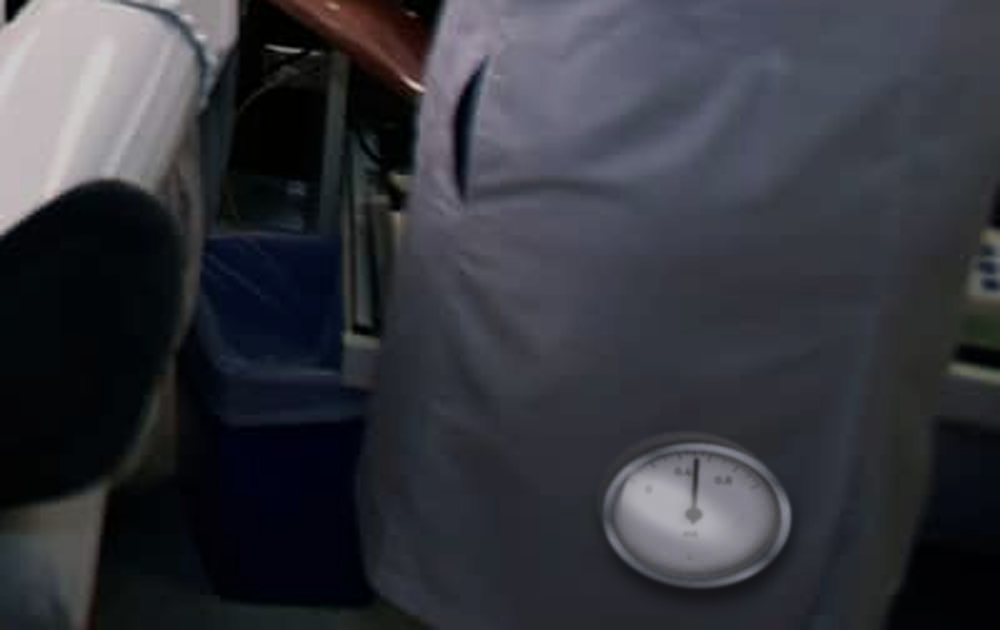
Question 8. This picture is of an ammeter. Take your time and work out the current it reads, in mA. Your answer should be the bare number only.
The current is 0.5
